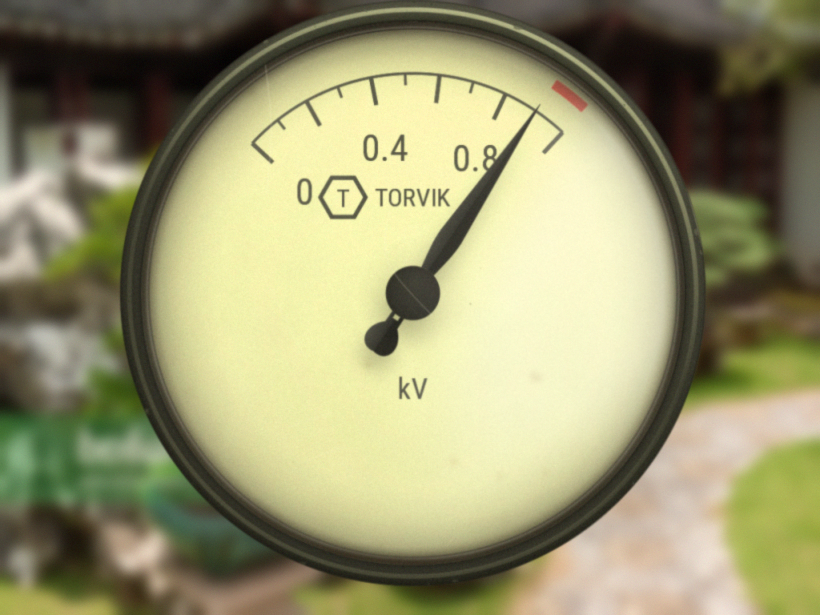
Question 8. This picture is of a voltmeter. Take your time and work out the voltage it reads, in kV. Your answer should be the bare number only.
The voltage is 0.9
